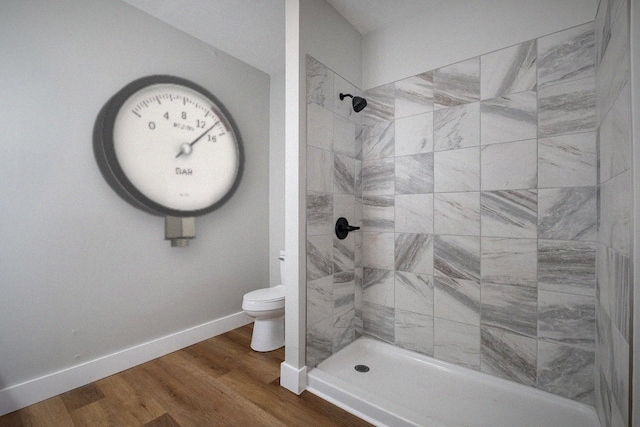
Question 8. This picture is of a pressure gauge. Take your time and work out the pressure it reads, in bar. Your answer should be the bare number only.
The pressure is 14
